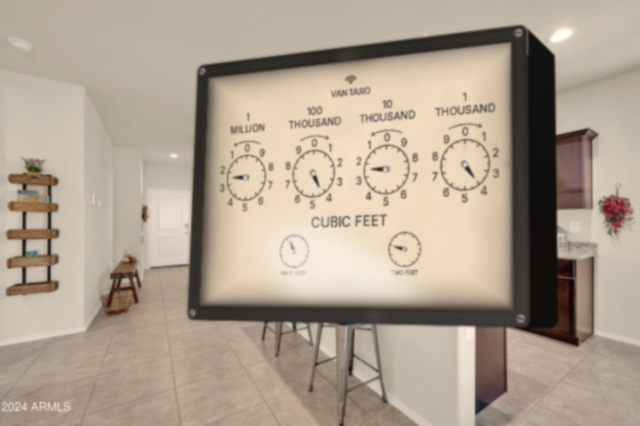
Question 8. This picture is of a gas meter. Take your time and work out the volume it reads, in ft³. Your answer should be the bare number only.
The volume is 242400
